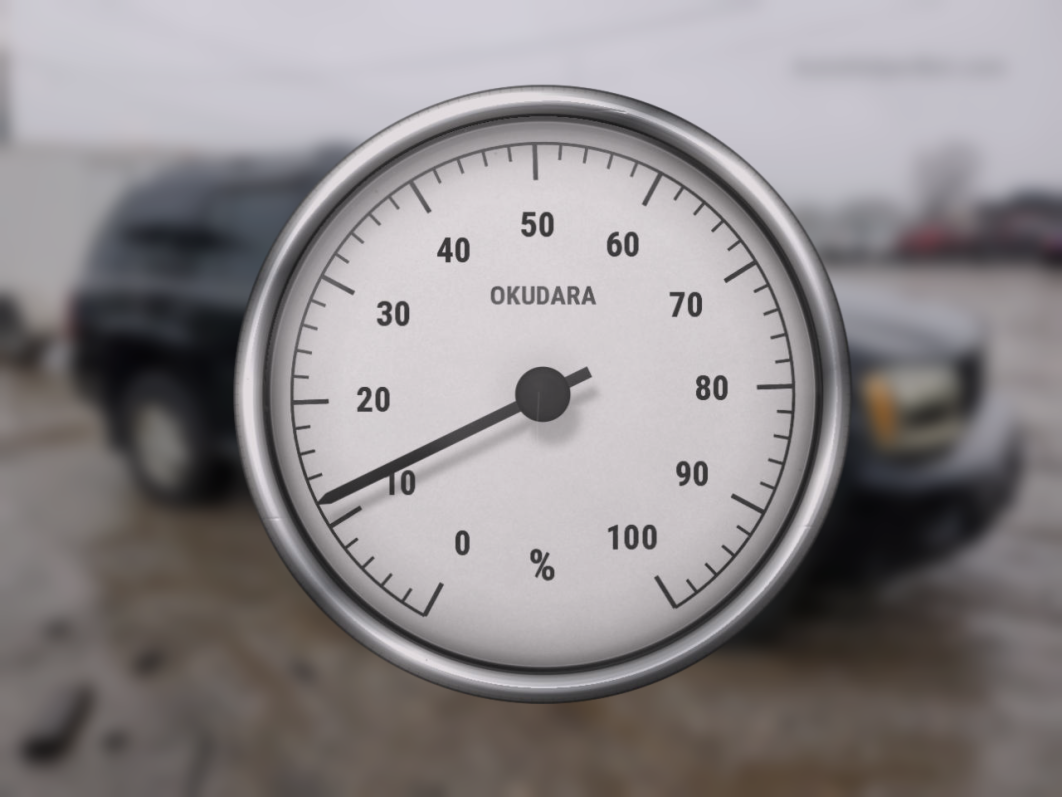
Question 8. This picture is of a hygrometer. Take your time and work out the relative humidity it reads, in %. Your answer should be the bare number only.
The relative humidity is 12
